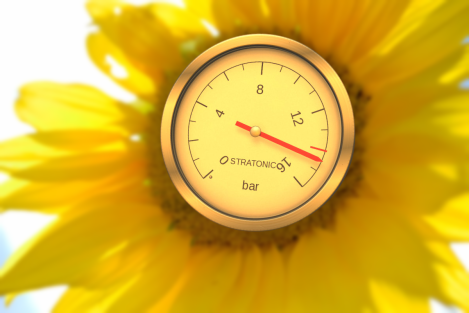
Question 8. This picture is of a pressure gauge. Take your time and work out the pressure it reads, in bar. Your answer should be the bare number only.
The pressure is 14.5
